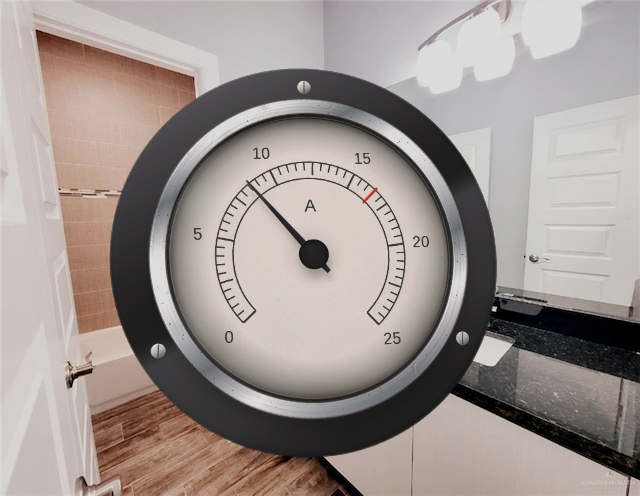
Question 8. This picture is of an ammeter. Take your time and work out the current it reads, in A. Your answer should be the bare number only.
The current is 8.5
